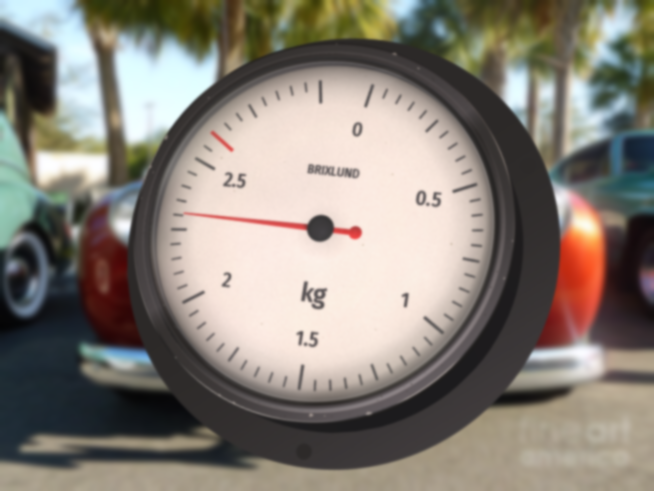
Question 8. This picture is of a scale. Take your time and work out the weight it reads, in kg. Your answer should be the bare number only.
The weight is 2.3
